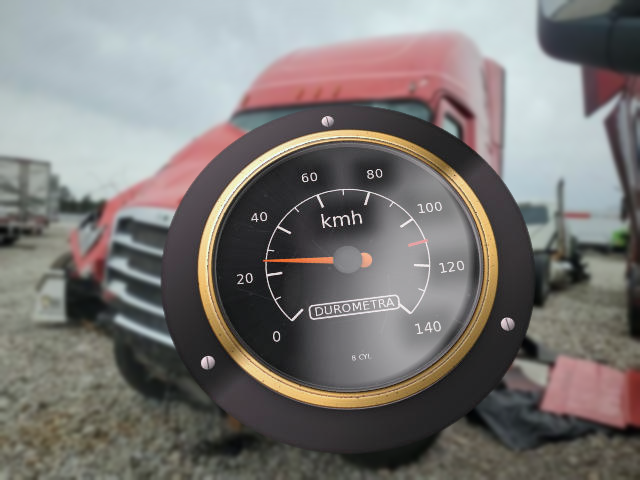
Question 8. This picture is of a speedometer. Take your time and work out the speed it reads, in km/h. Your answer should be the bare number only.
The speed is 25
